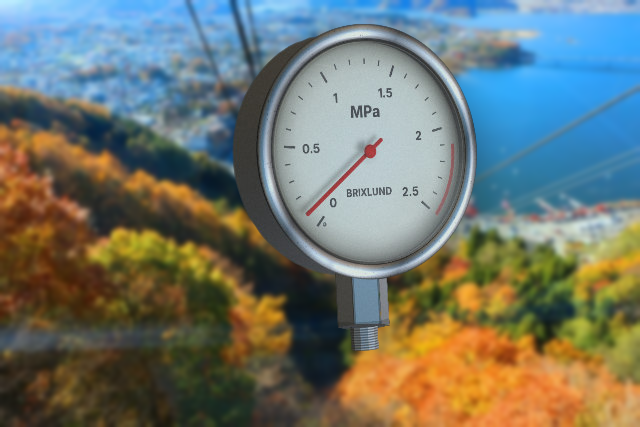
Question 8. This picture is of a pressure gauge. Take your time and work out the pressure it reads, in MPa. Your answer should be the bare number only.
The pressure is 0.1
